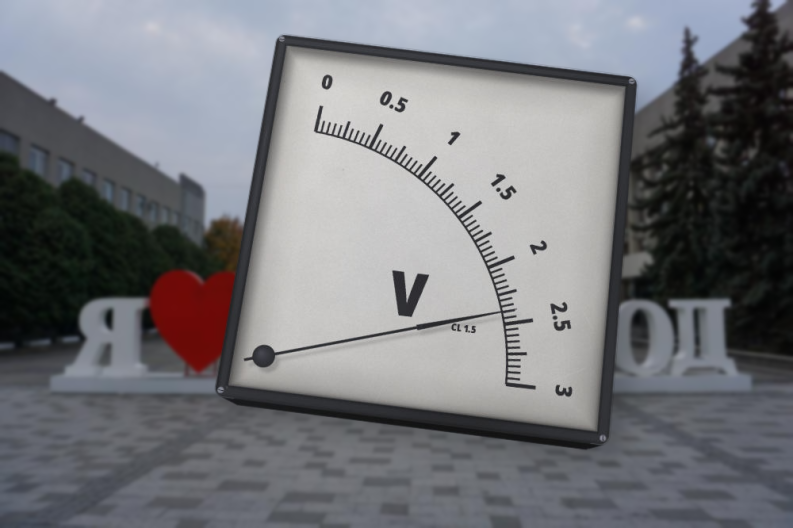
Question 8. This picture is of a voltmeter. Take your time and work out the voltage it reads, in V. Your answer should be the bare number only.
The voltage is 2.4
